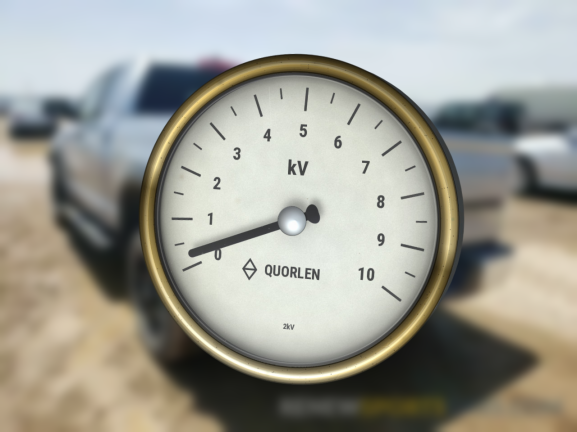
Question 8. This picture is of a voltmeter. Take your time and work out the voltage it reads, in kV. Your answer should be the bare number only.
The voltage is 0.25
